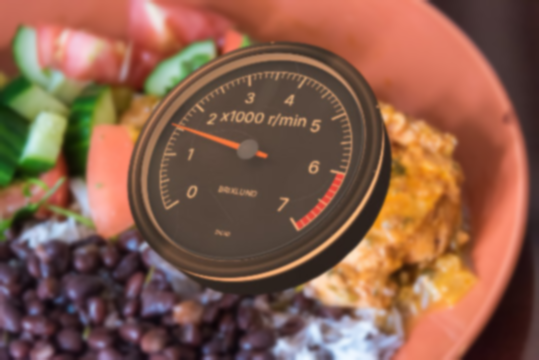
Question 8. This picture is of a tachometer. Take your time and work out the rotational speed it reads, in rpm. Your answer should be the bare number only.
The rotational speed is 1500
